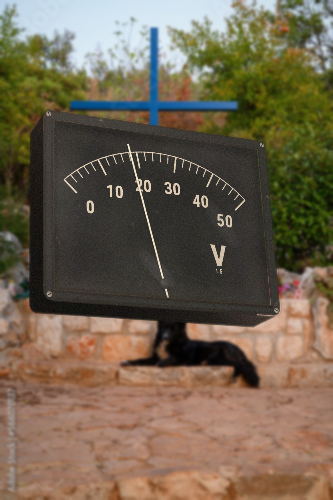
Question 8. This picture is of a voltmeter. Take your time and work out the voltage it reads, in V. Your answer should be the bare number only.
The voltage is 18
